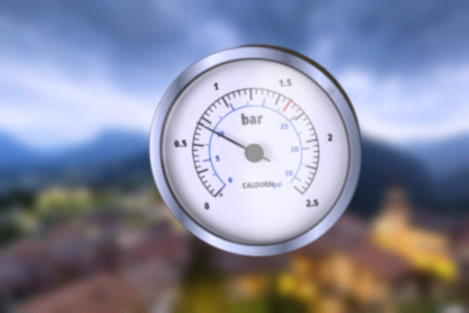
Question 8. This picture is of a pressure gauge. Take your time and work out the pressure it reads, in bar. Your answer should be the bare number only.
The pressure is 0.7
